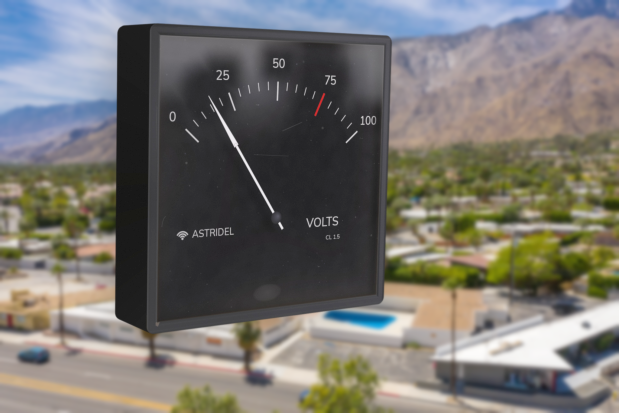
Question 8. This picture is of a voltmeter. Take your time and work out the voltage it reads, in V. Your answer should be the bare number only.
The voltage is 15
